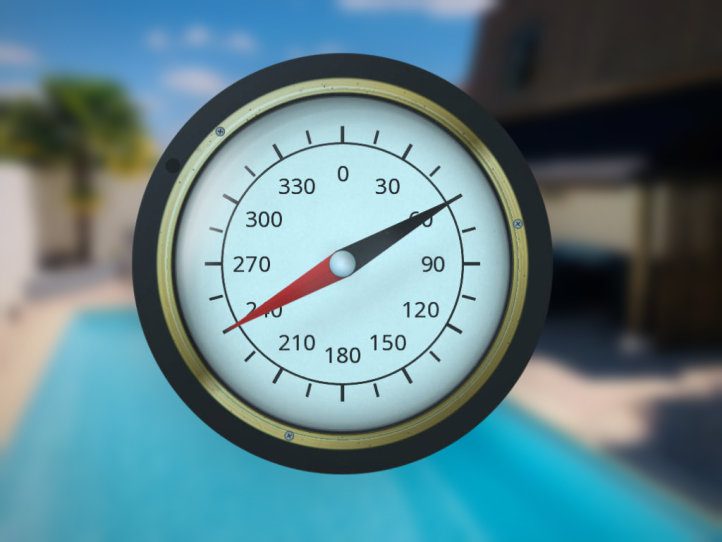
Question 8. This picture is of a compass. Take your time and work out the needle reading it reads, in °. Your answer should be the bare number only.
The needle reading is 240
